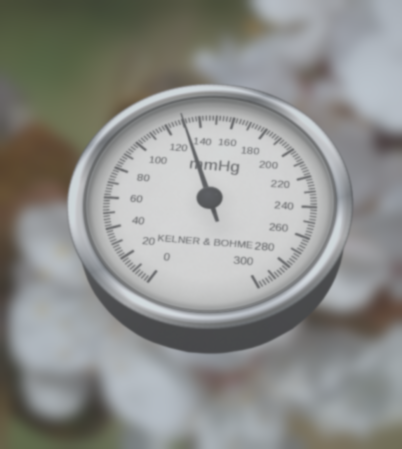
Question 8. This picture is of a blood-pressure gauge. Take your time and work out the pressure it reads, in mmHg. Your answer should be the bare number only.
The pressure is 130
